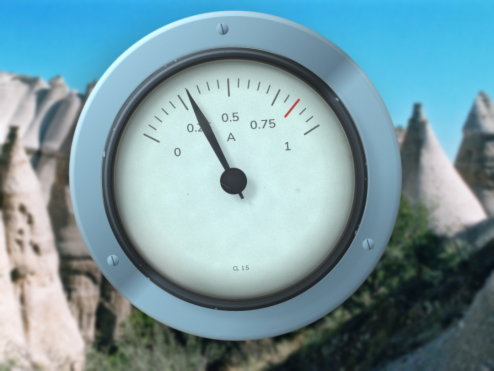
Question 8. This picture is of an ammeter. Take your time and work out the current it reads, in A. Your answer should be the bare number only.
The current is 0.3
